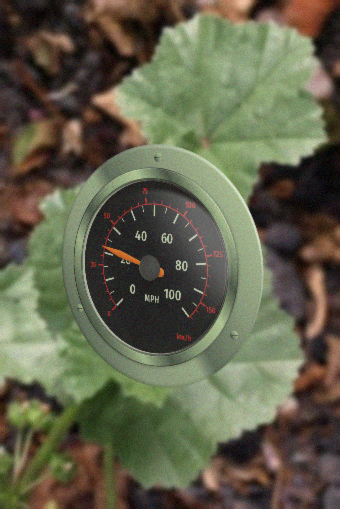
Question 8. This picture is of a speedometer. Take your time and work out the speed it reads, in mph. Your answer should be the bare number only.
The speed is 22.5
